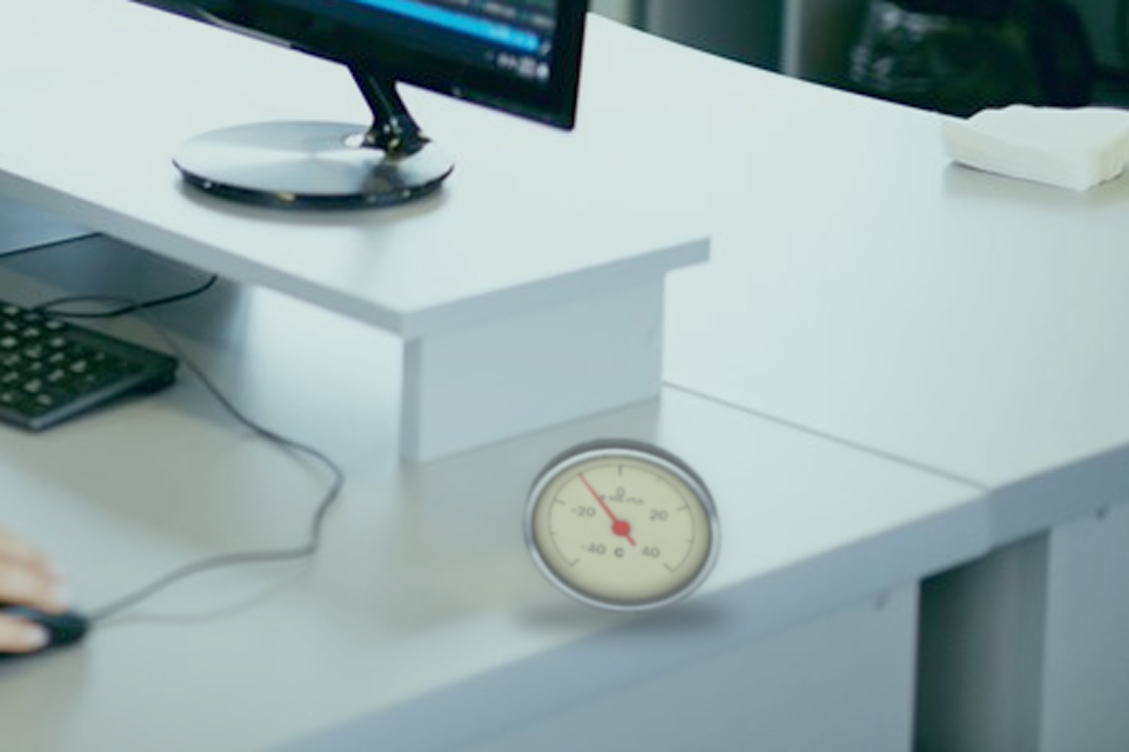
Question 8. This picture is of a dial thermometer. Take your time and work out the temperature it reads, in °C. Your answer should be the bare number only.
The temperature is -10
